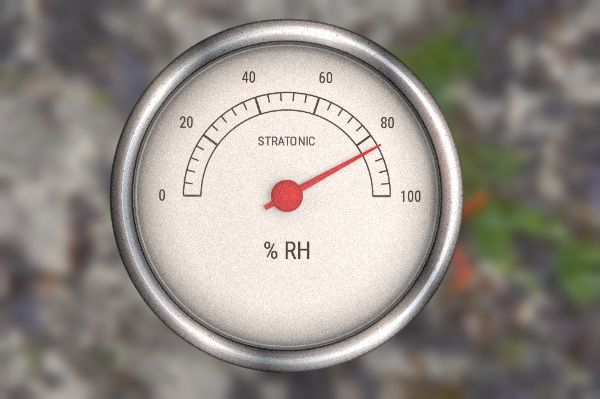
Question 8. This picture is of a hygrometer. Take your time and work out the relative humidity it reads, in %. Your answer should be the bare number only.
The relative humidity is 84
